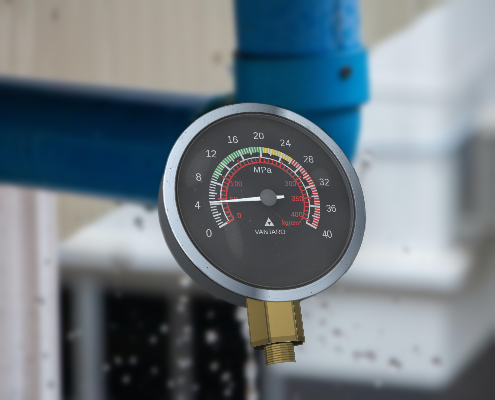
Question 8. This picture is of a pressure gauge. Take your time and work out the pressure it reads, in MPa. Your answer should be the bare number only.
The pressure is 4
